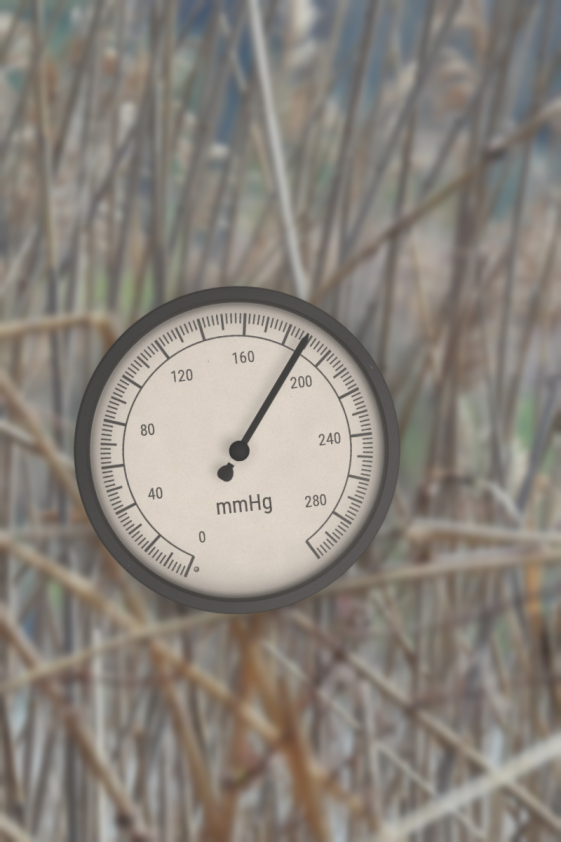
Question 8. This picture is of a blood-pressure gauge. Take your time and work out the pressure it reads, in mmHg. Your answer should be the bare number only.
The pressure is 188
